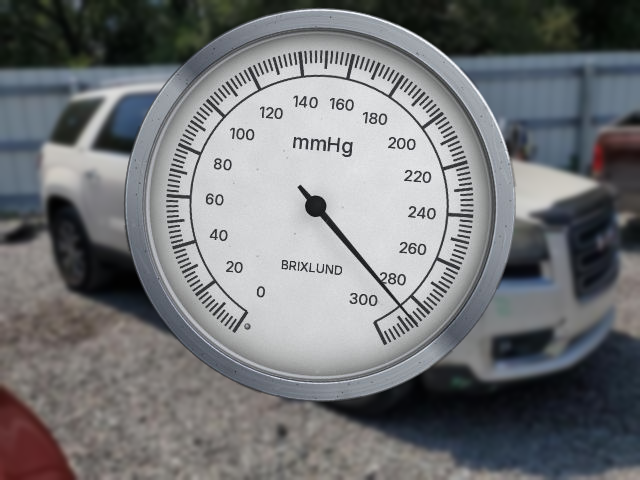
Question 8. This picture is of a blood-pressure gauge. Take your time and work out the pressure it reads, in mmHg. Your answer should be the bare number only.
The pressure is 286
